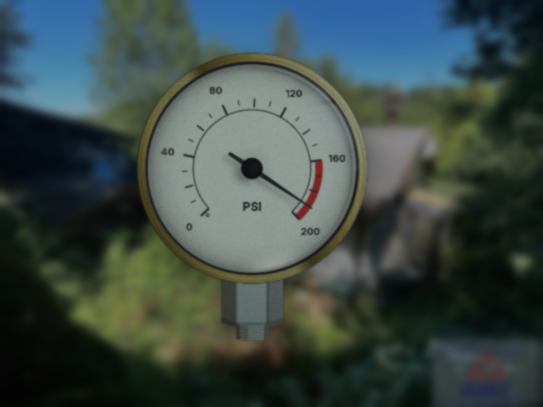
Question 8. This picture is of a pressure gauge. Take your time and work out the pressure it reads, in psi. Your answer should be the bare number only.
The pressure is 190
